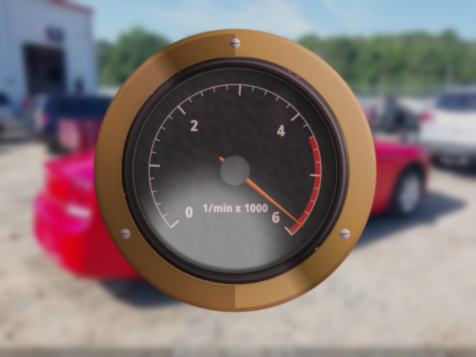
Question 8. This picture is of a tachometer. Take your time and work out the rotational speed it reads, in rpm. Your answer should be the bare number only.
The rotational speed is 5800
